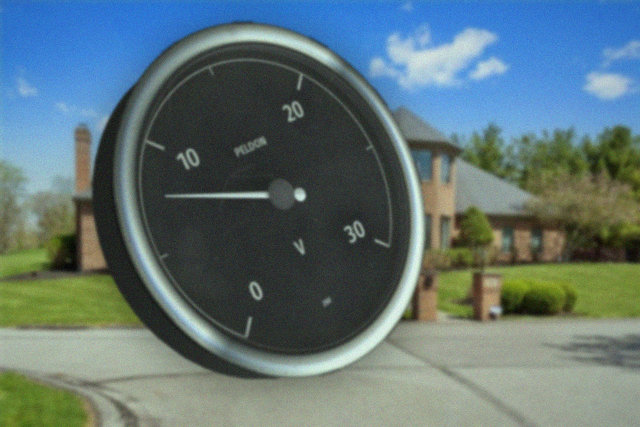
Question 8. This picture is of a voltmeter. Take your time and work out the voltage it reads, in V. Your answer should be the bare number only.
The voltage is 7.5
